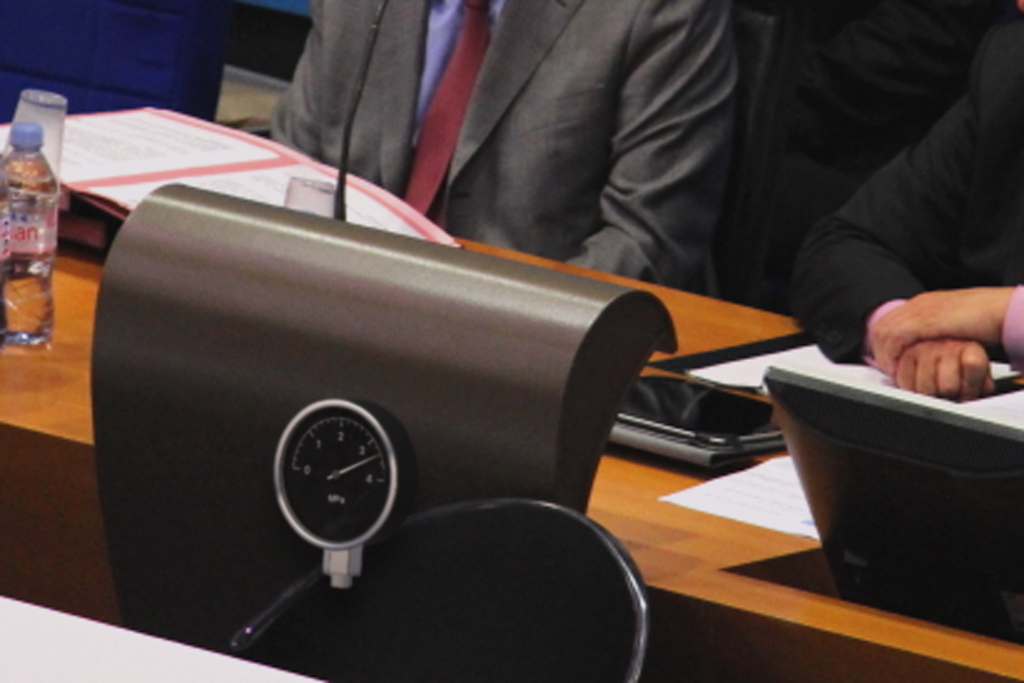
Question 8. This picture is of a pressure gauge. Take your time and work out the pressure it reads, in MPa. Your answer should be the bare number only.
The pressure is 3.4
